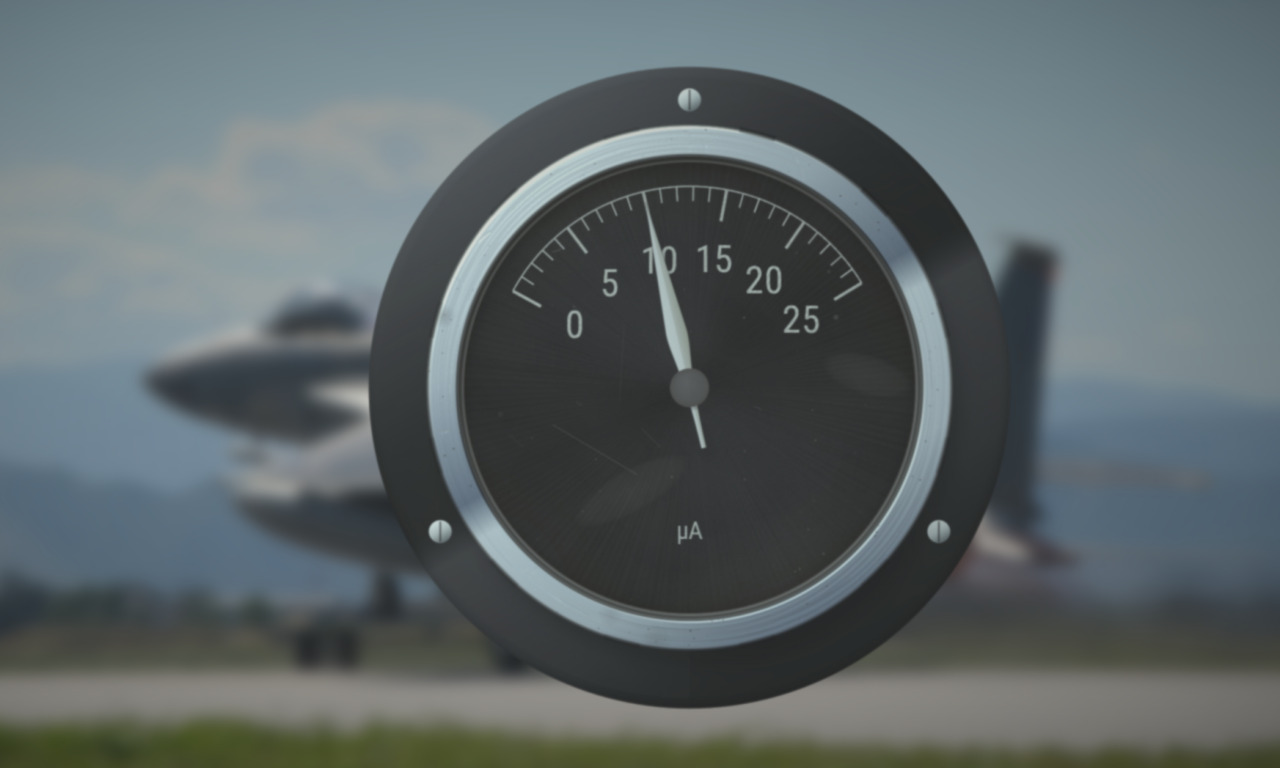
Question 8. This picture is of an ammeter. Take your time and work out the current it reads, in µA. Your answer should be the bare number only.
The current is 10
